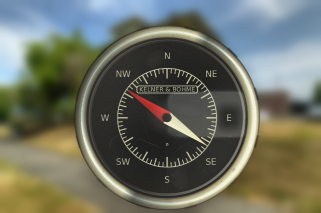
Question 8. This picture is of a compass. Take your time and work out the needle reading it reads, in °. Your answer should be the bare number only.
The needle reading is 305
